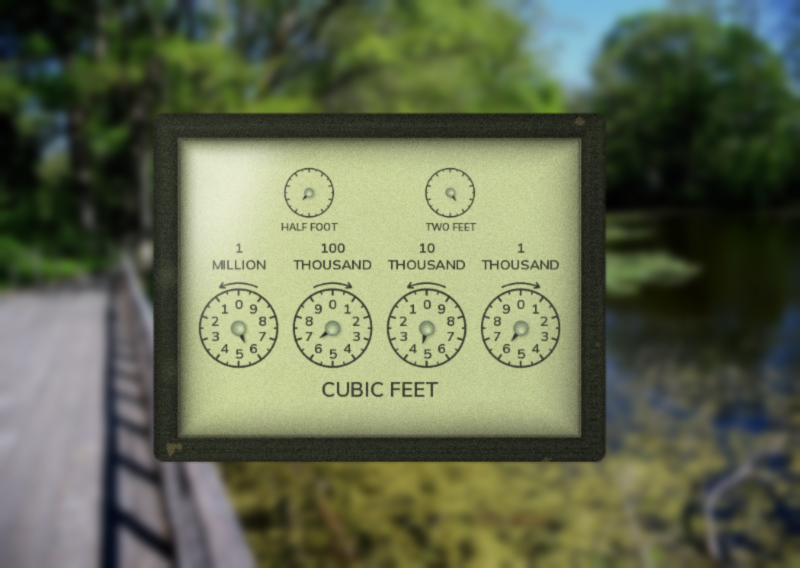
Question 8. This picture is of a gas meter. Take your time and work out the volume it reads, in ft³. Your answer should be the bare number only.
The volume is 564600
